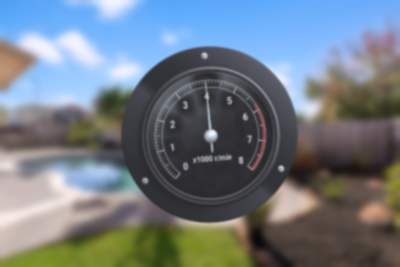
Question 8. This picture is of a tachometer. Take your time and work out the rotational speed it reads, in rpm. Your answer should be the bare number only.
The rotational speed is 4000
